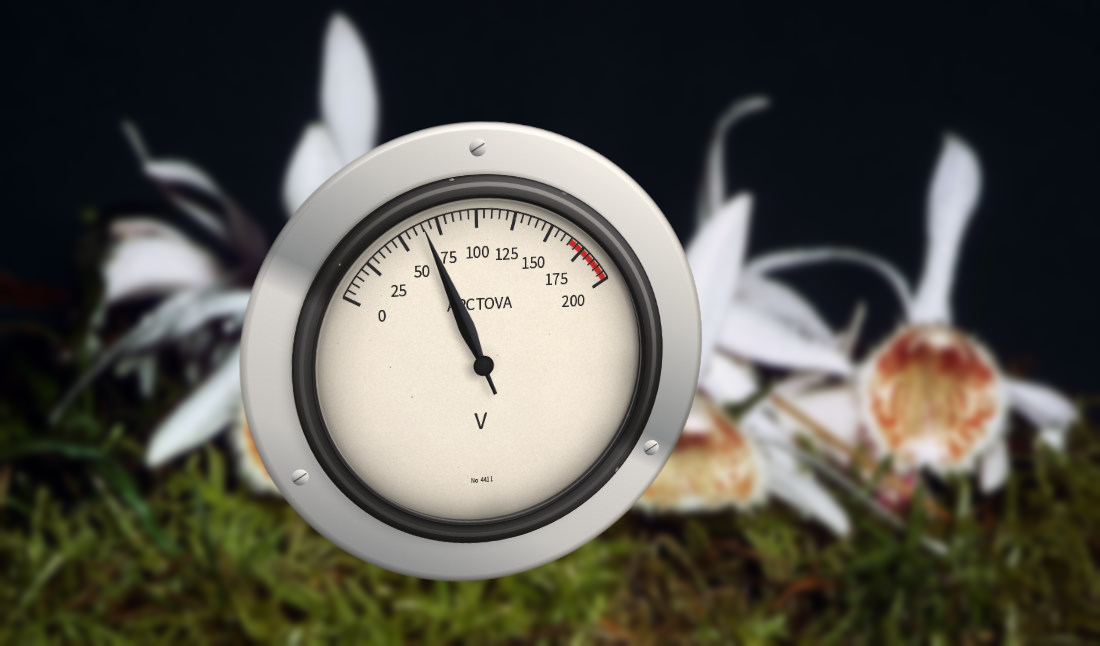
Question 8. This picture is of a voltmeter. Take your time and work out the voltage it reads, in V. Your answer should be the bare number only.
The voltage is 65
